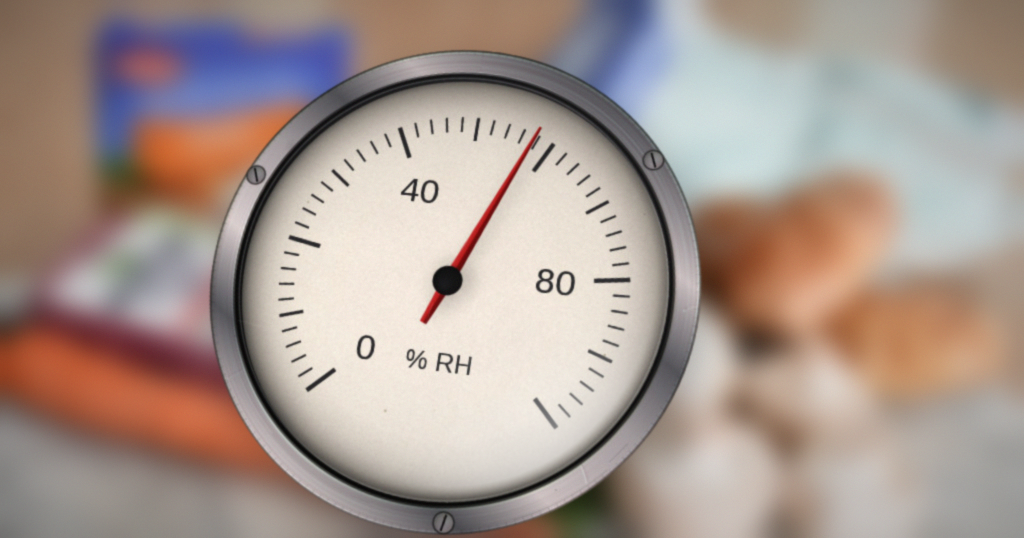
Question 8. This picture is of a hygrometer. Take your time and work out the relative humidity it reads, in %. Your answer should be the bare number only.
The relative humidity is 58
